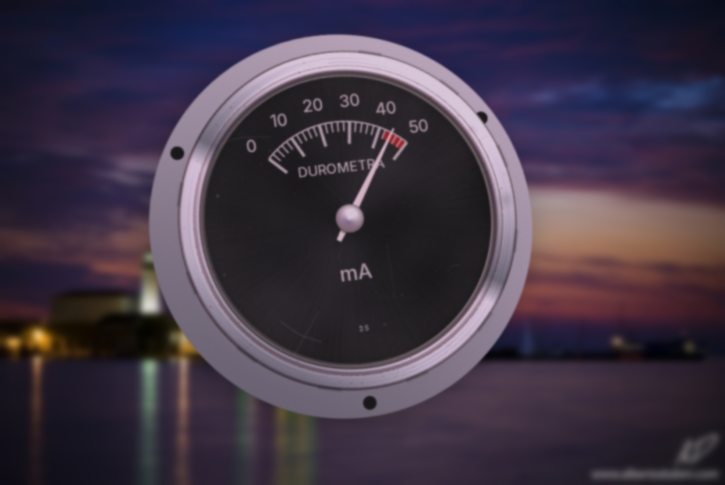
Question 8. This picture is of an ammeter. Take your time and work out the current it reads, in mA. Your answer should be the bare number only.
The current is 44
